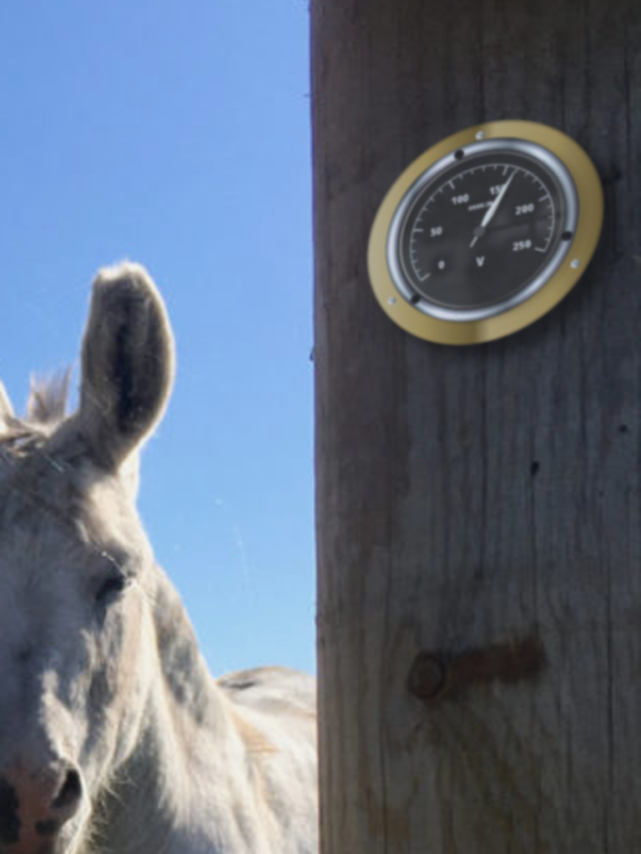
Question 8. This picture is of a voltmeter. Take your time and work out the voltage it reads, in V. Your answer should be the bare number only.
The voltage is 160
